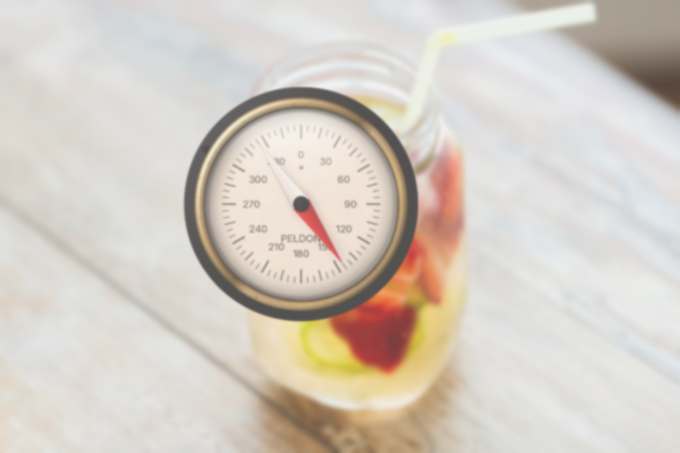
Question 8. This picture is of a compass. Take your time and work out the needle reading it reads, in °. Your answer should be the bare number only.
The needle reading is 145
